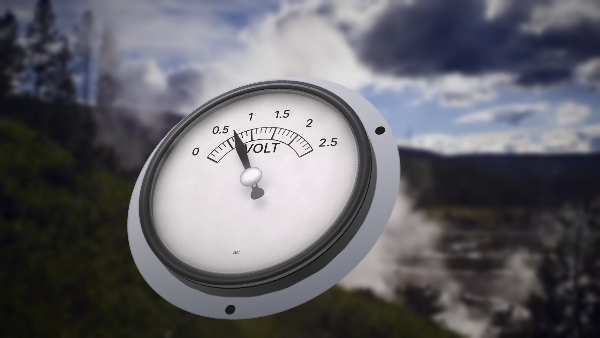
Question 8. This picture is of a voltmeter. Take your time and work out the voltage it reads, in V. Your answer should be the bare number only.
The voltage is 0.7
